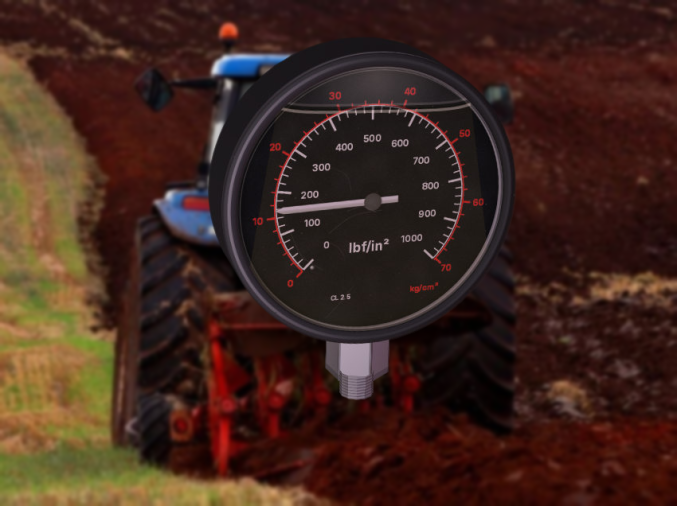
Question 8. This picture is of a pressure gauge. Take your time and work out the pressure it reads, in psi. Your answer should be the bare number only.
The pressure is 160
